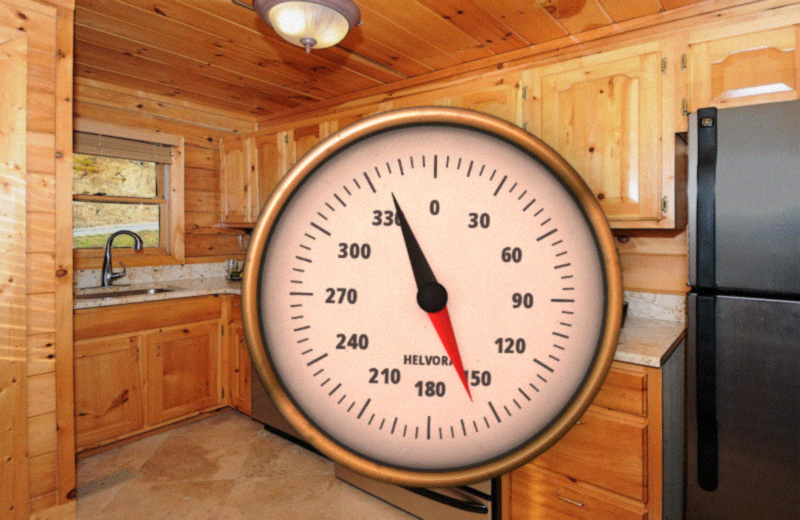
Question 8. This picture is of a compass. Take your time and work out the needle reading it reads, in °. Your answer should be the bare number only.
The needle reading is 157.5
